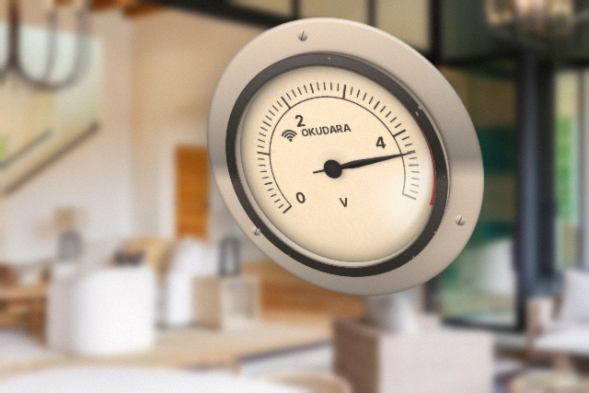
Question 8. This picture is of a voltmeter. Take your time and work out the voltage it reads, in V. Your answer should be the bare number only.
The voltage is 4.3
